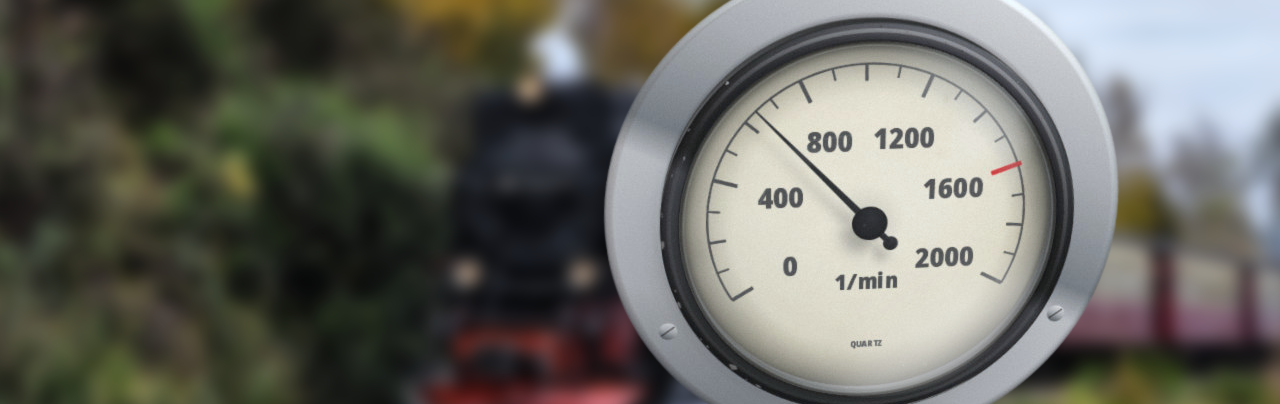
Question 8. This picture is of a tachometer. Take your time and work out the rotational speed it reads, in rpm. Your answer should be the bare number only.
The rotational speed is 650
